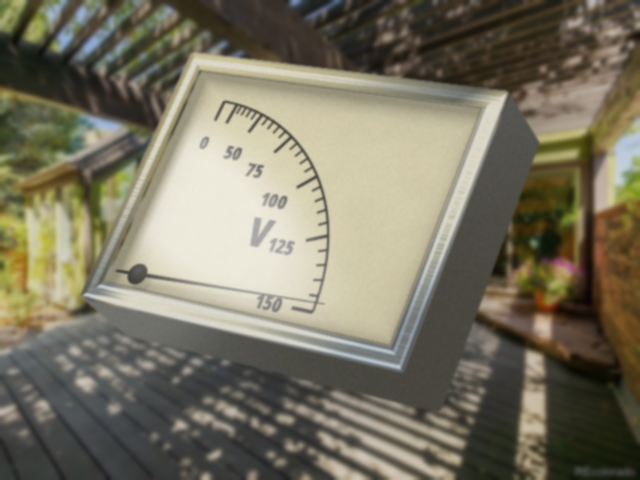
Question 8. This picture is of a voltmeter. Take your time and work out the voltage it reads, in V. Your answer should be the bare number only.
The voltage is 147.5
